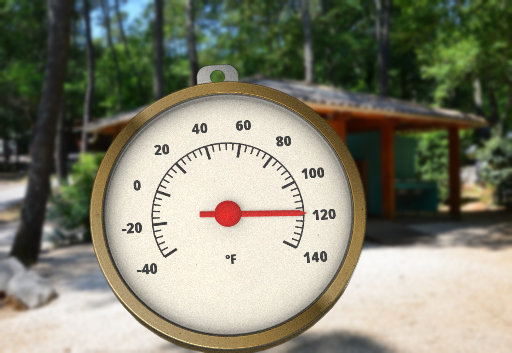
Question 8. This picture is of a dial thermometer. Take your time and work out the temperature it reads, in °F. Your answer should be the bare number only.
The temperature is 120
